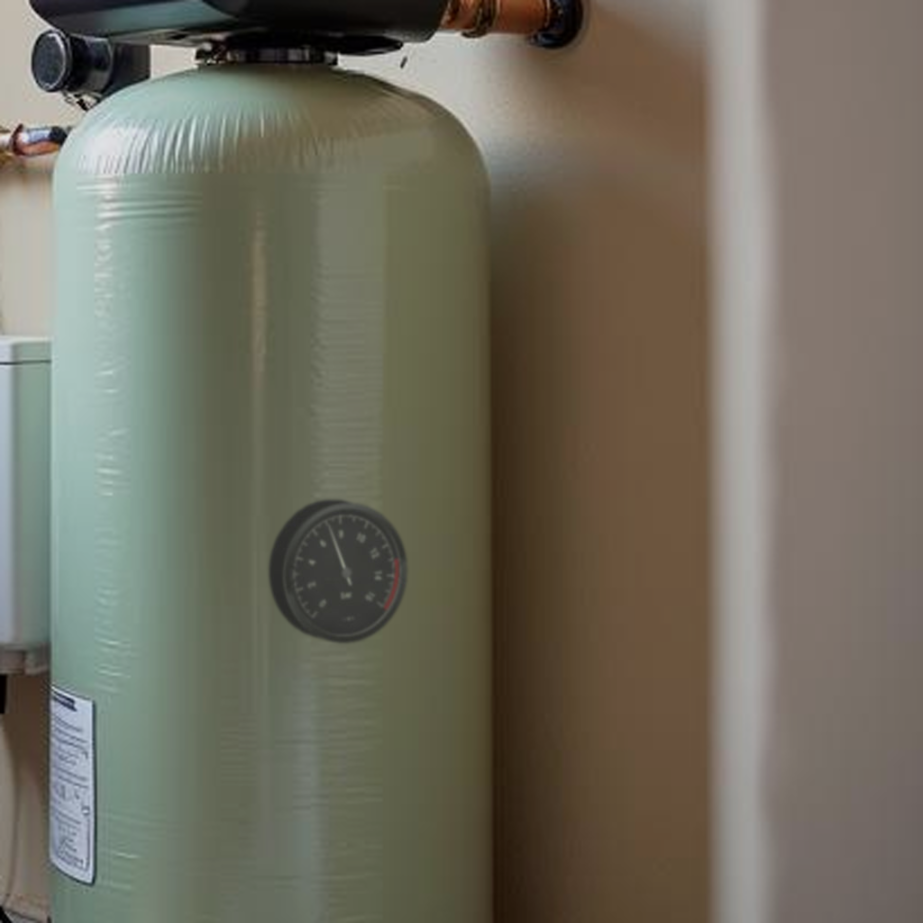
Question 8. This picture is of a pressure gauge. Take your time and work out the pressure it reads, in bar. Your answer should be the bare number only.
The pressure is 7
